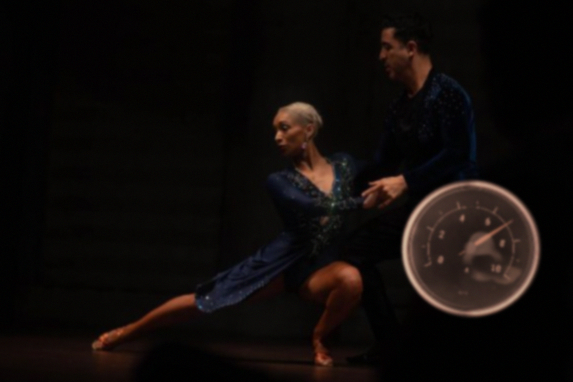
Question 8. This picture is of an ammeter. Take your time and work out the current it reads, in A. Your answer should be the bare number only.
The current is 7
